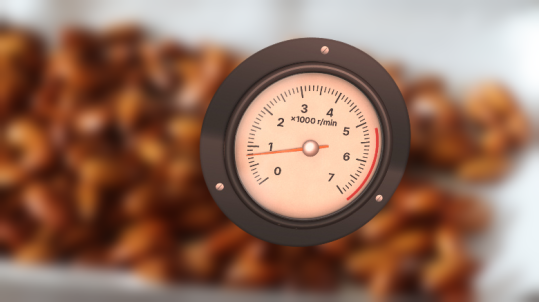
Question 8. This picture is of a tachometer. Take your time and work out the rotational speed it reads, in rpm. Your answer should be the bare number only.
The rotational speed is 800
